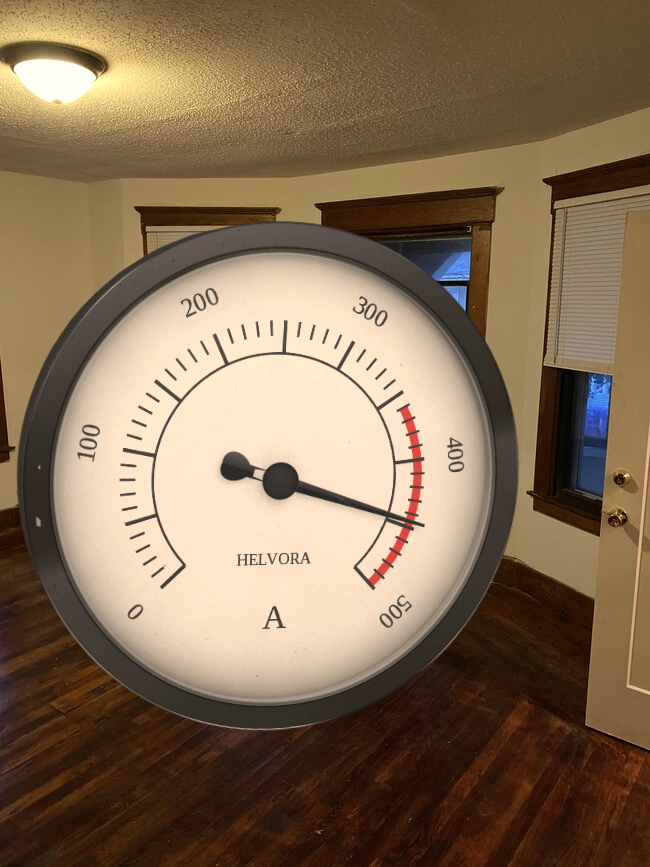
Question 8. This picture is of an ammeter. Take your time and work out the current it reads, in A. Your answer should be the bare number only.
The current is 445
